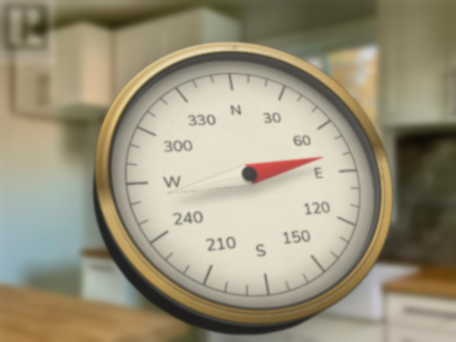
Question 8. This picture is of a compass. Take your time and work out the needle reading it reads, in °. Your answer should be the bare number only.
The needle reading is 80
